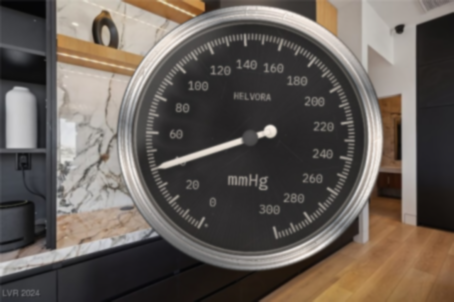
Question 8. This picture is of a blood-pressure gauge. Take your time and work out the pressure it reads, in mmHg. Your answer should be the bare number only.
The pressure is 40
